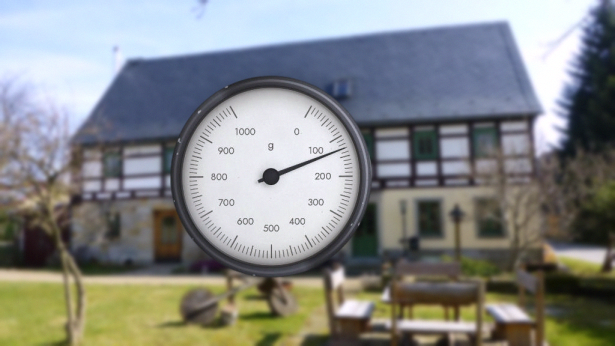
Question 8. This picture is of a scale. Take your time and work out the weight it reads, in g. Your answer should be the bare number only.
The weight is 130
